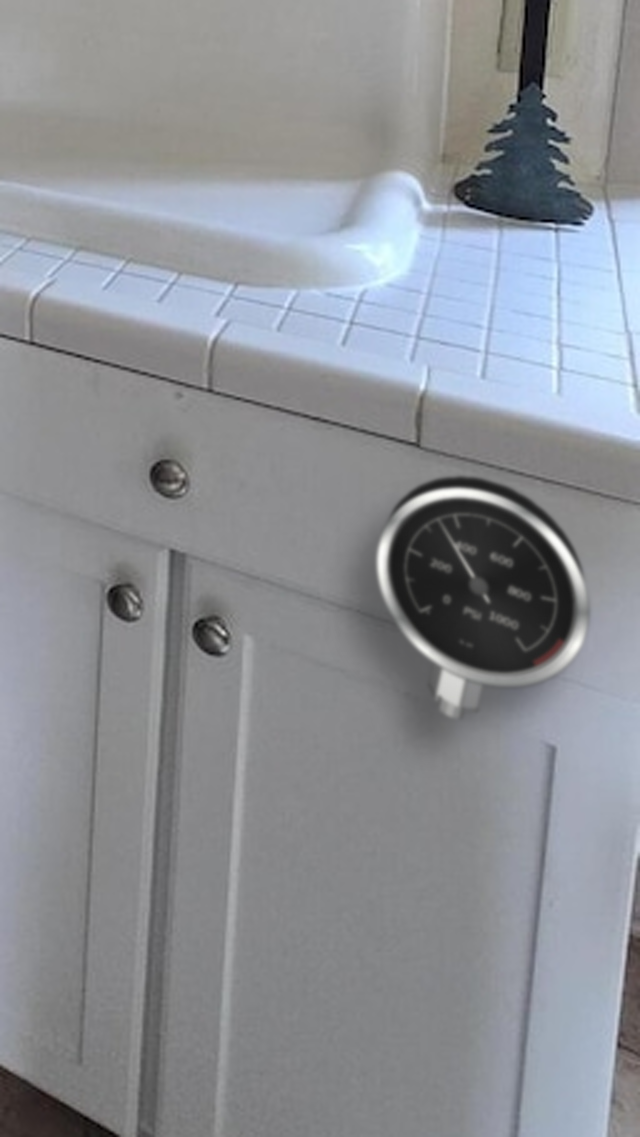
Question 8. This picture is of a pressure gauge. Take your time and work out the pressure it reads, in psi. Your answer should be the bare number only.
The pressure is 350
